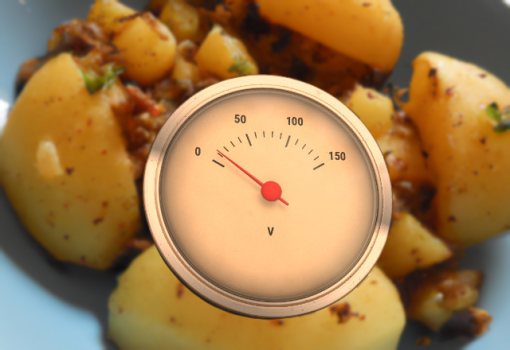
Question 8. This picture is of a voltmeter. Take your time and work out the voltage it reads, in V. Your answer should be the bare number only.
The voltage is 10
